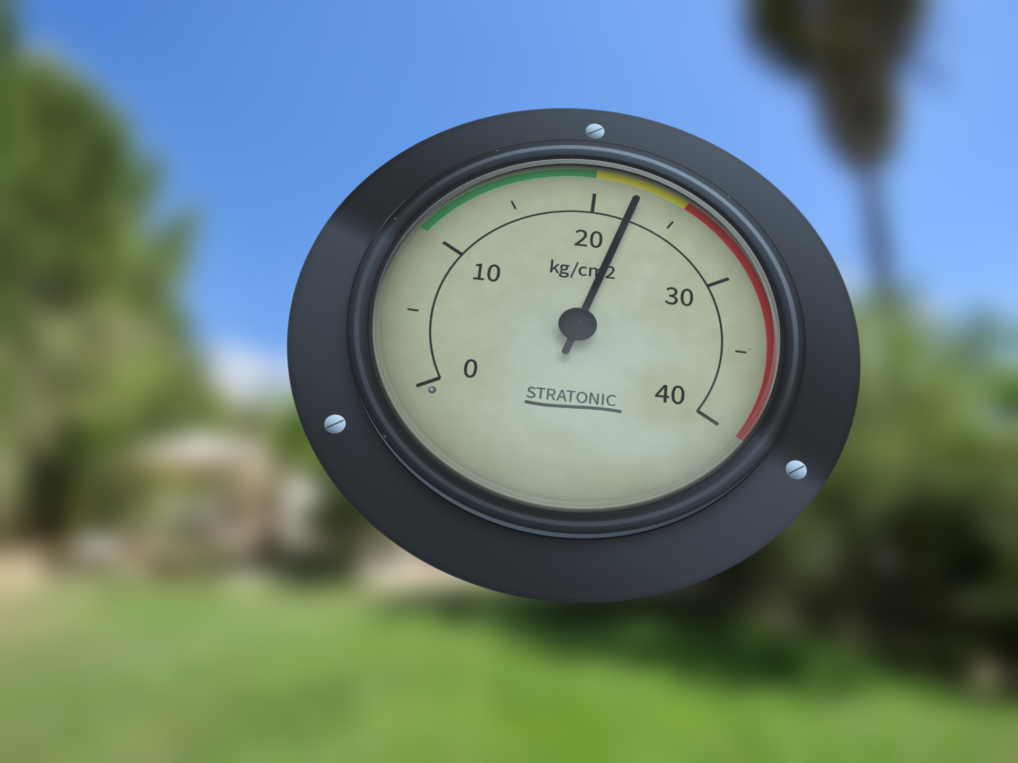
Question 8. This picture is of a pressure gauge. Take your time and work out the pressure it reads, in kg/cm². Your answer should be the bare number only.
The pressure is 22.5
